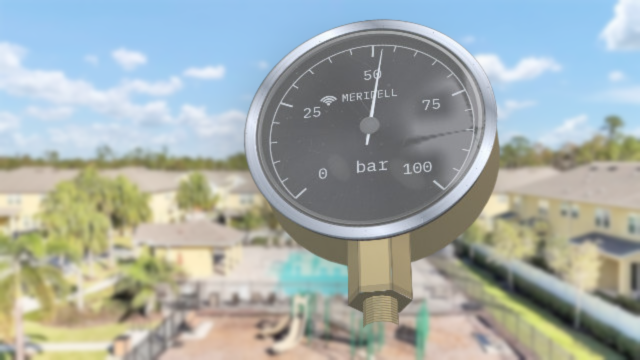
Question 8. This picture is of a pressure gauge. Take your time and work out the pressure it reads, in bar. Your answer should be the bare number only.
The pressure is 52.5
